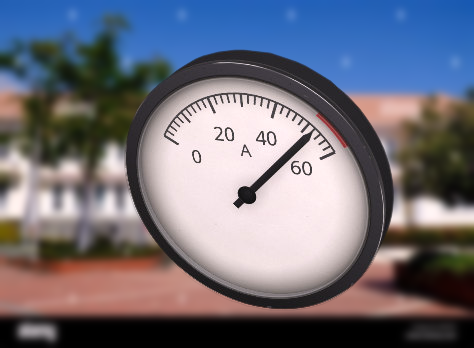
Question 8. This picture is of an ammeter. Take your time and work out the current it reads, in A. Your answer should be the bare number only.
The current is 52
